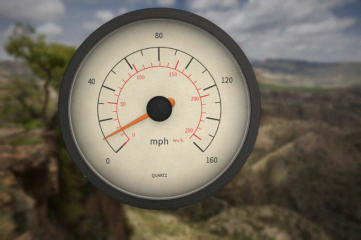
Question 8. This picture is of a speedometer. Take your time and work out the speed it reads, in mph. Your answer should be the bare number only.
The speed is 10
